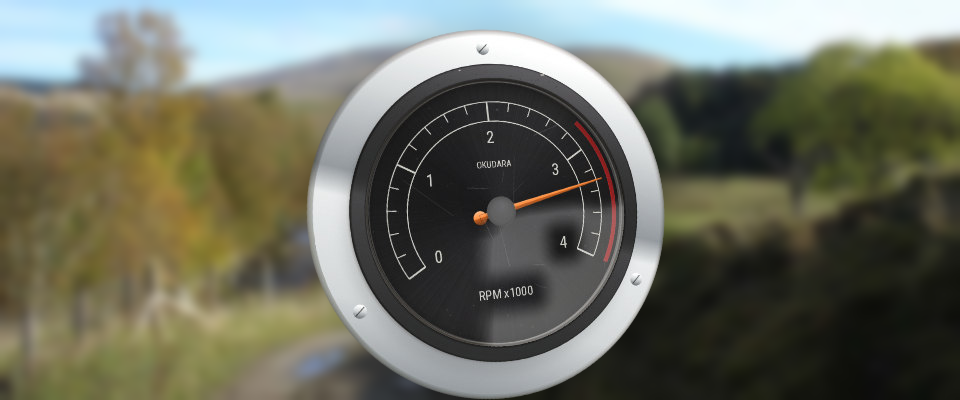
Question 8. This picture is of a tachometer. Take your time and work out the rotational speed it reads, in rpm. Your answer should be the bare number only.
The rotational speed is 3300
